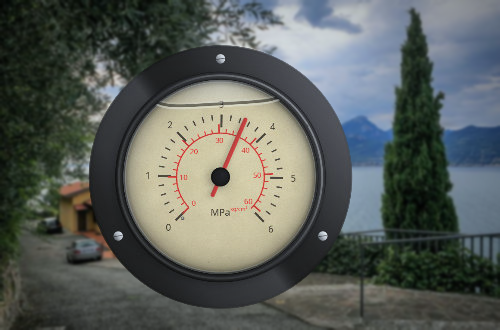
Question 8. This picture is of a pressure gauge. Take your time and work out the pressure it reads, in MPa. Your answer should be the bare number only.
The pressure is 3.5
